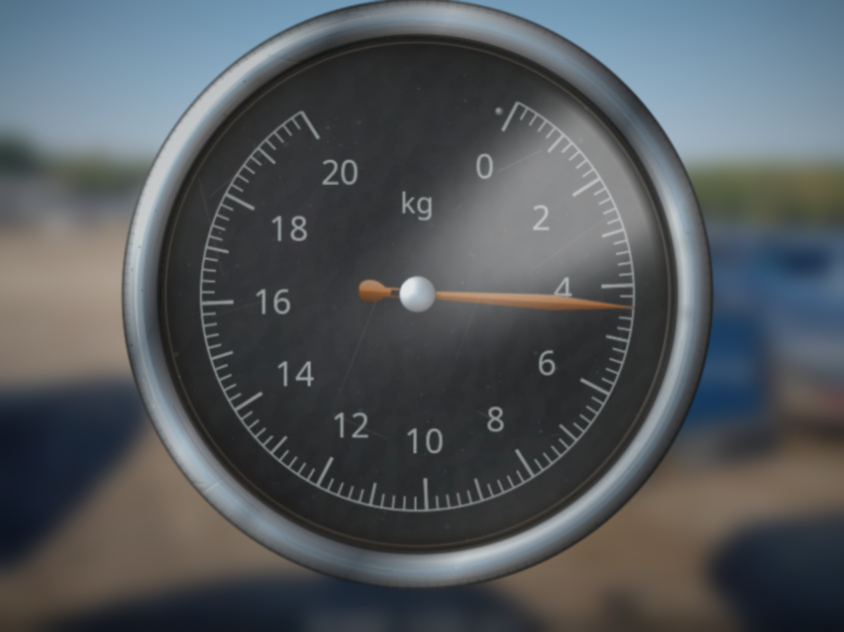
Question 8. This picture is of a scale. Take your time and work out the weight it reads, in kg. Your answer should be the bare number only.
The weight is 4.4
